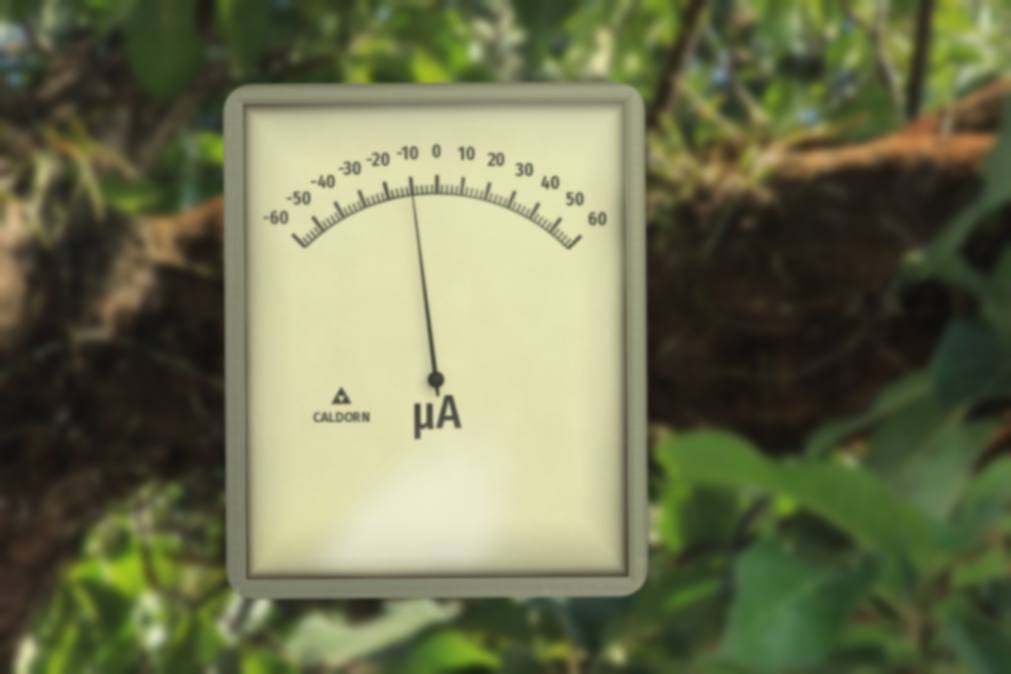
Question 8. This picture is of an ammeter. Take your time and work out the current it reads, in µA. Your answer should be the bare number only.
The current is -10
